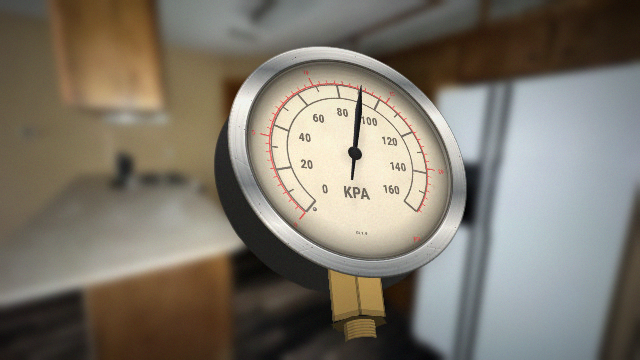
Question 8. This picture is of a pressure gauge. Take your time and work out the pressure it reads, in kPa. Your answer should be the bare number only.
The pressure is 90
